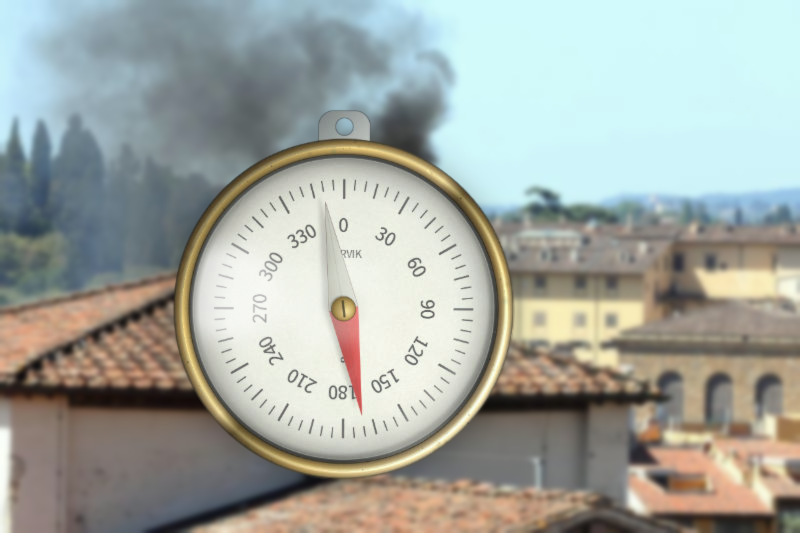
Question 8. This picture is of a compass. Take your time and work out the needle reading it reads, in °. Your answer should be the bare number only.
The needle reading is 170
